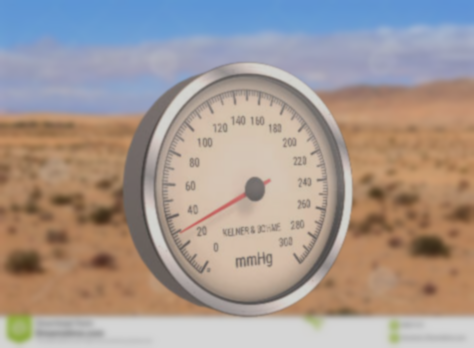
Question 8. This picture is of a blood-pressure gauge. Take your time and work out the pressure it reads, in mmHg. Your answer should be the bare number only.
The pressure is 30
